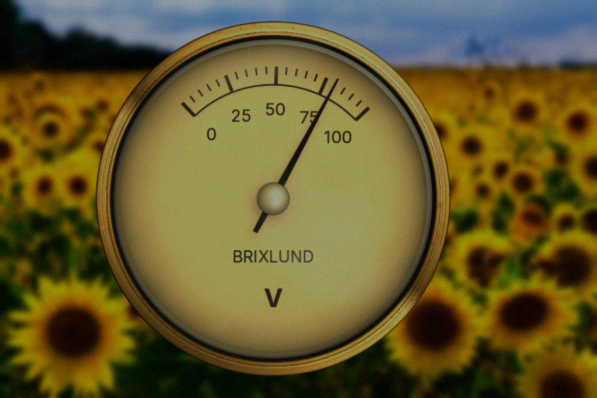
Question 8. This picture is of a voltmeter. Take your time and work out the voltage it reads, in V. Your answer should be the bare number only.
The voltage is 80
